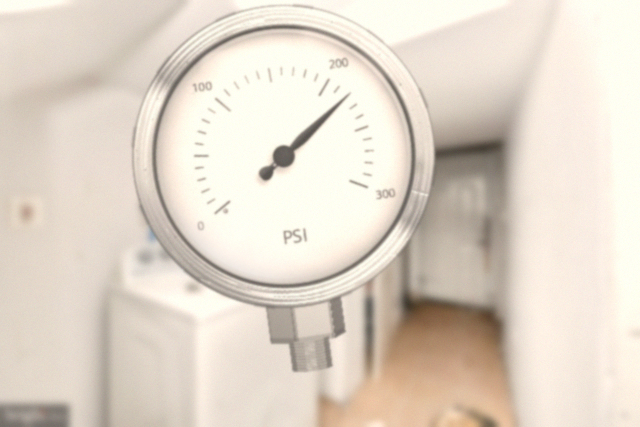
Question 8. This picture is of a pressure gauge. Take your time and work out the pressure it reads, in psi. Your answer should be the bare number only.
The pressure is 220
